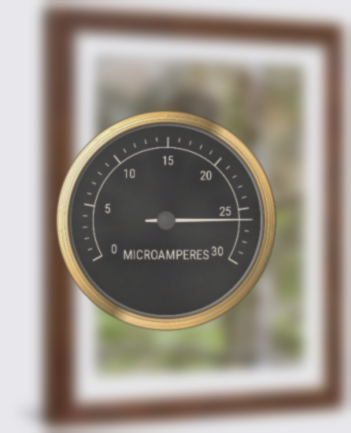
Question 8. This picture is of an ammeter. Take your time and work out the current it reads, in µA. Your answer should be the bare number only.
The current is 26
